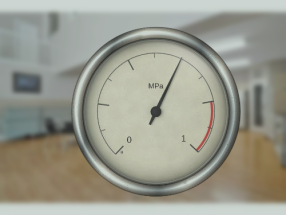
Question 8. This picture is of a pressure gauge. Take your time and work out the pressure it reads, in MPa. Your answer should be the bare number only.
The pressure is 0.6
